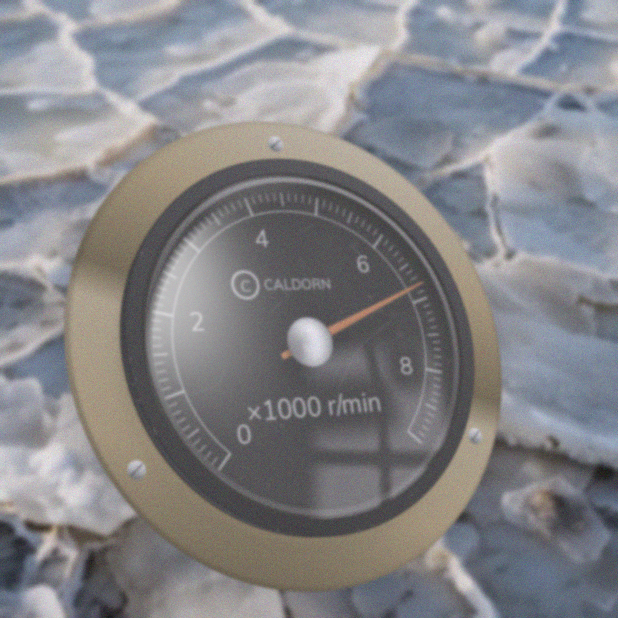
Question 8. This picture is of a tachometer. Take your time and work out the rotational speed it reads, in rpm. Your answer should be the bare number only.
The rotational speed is 6800
